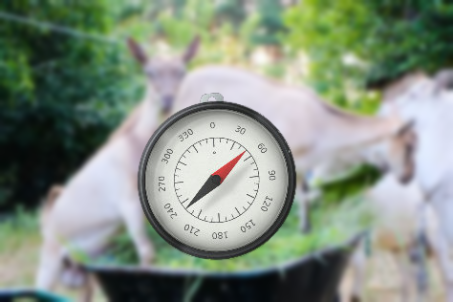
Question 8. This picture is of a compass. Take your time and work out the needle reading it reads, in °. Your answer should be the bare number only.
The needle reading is 50
